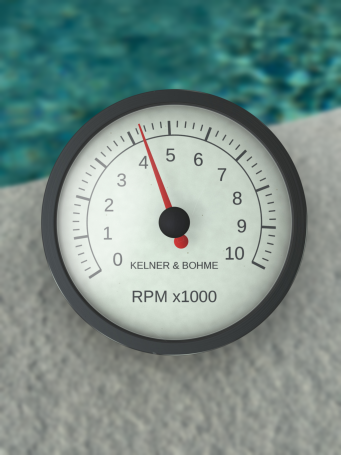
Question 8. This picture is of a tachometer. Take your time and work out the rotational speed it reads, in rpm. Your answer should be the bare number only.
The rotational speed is 4300
